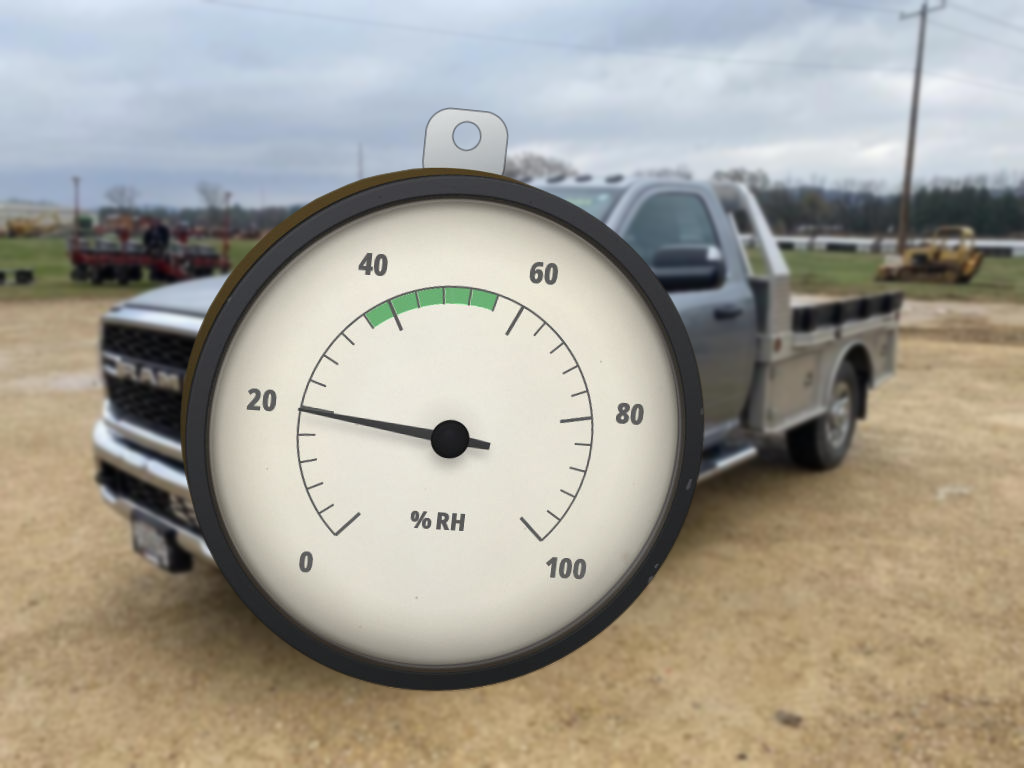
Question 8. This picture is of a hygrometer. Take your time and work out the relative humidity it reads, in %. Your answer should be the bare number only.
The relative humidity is 20
